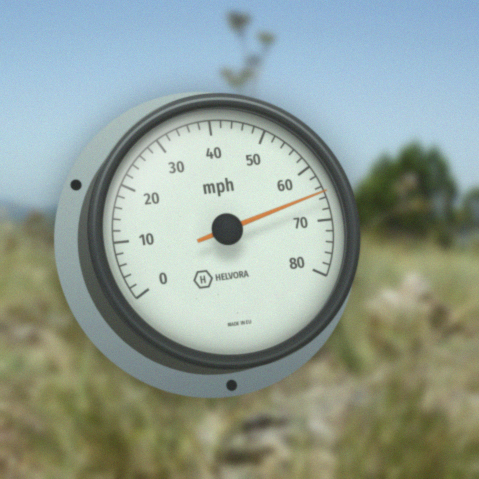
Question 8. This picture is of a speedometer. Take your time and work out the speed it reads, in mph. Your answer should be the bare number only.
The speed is 65
